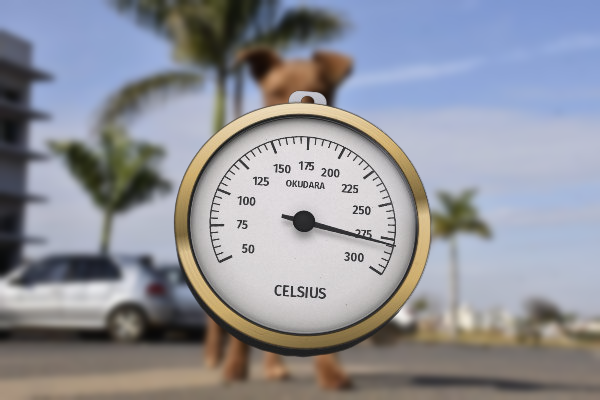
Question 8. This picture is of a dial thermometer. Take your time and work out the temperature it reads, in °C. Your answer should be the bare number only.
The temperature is 280
